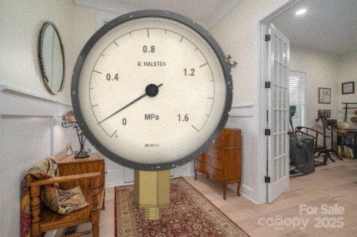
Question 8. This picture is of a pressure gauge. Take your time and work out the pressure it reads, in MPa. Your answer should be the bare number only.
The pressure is 0.1
